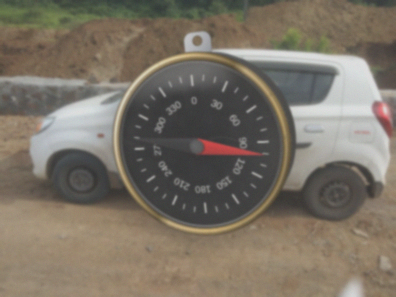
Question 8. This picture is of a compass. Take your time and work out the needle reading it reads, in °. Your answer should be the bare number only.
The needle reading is 100
